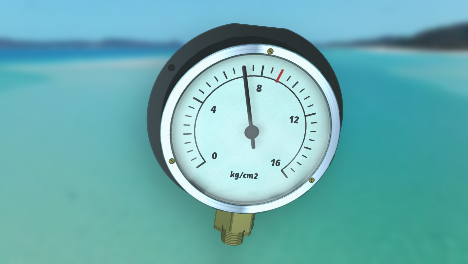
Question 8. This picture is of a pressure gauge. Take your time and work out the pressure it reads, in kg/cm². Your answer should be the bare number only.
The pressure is 7
